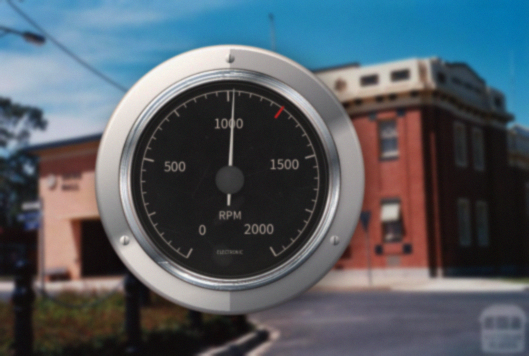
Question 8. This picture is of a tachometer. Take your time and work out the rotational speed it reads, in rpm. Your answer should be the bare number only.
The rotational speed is 1025
